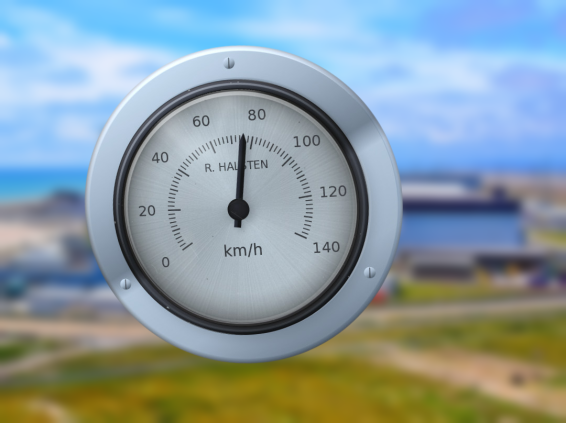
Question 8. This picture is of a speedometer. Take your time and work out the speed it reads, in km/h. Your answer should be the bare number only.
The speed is 76
